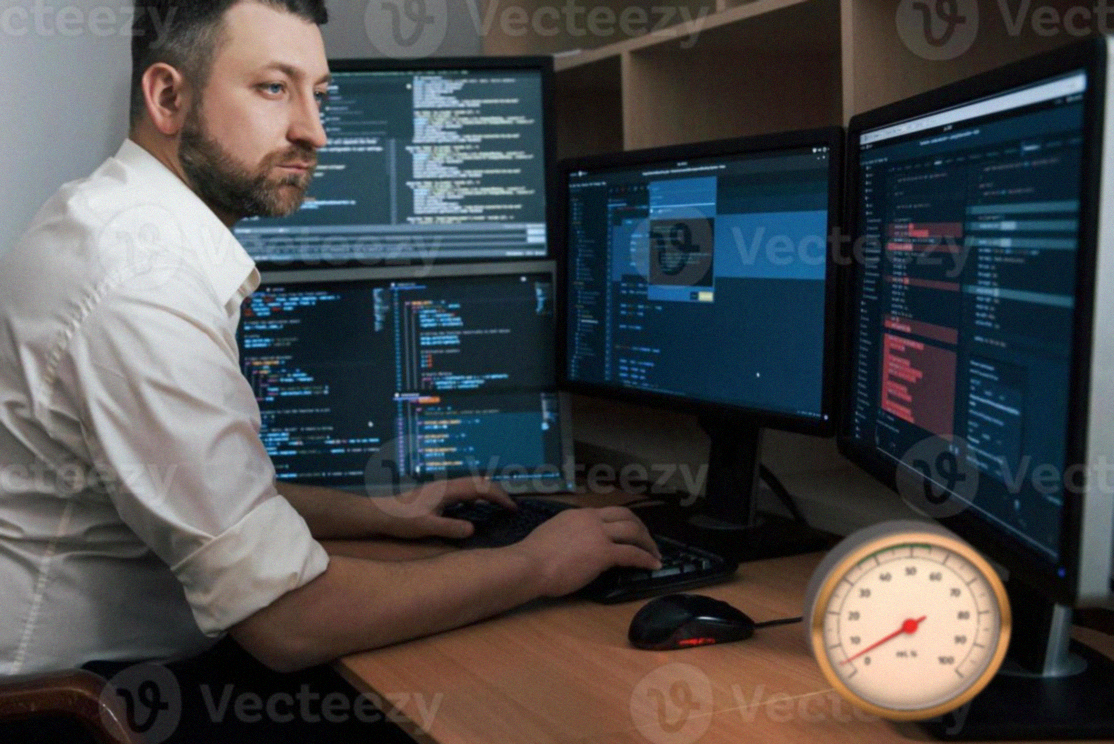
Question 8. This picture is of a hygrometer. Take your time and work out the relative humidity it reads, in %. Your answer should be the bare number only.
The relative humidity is 5
